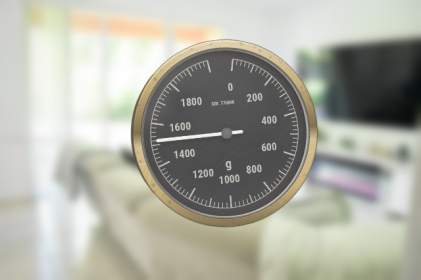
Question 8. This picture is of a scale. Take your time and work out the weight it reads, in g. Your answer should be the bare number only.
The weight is 1520
